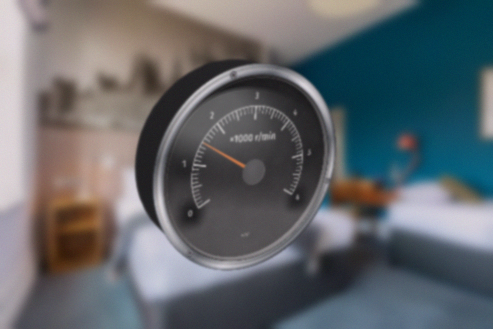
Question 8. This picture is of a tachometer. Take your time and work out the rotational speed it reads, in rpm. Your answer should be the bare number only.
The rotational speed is 1500
